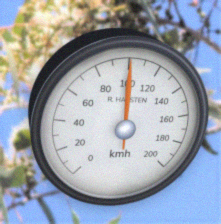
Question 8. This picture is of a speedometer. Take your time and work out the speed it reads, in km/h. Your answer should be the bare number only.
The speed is 100
